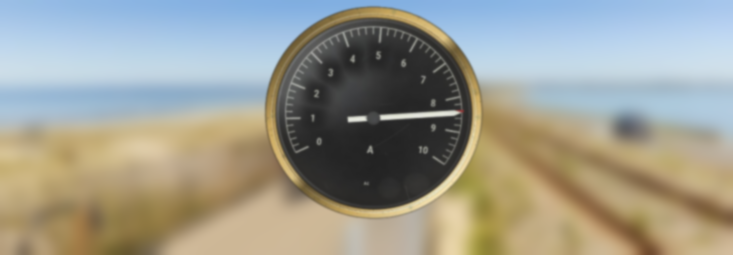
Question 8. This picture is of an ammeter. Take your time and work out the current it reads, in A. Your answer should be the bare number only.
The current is 8.4
